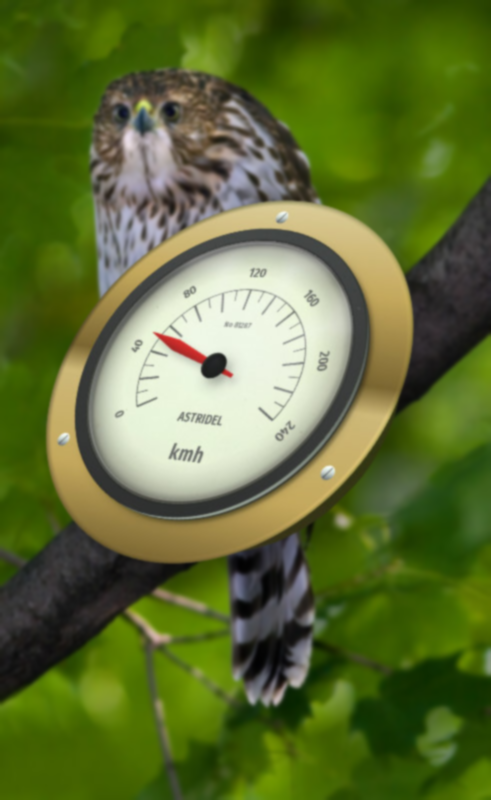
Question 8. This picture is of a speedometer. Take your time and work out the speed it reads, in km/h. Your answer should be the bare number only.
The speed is 50
